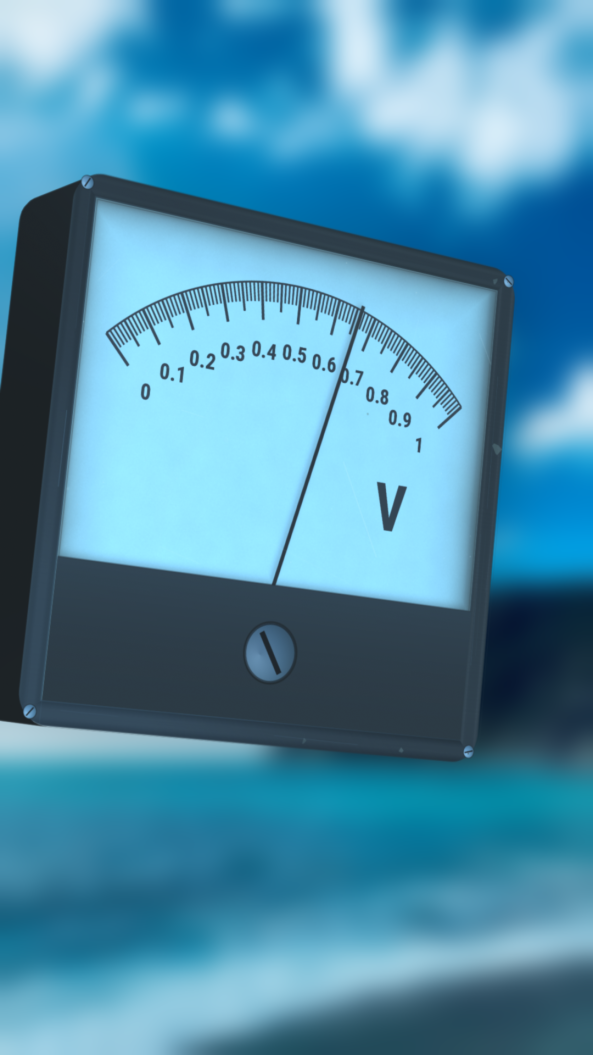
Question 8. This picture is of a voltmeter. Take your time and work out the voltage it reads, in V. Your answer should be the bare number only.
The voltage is 0.65
